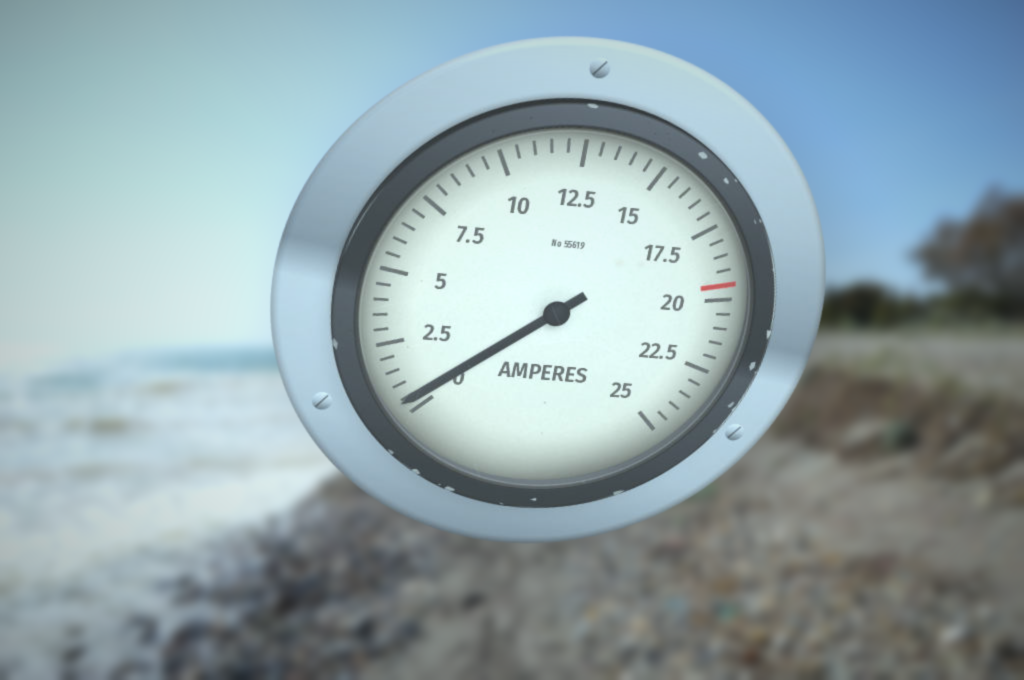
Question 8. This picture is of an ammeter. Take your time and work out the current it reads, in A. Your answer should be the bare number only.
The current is 0.5
